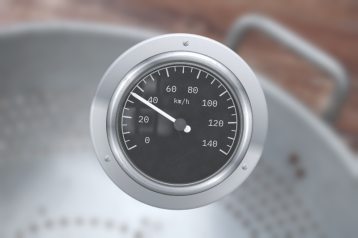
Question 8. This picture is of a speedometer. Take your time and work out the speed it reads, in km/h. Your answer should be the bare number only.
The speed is 35
